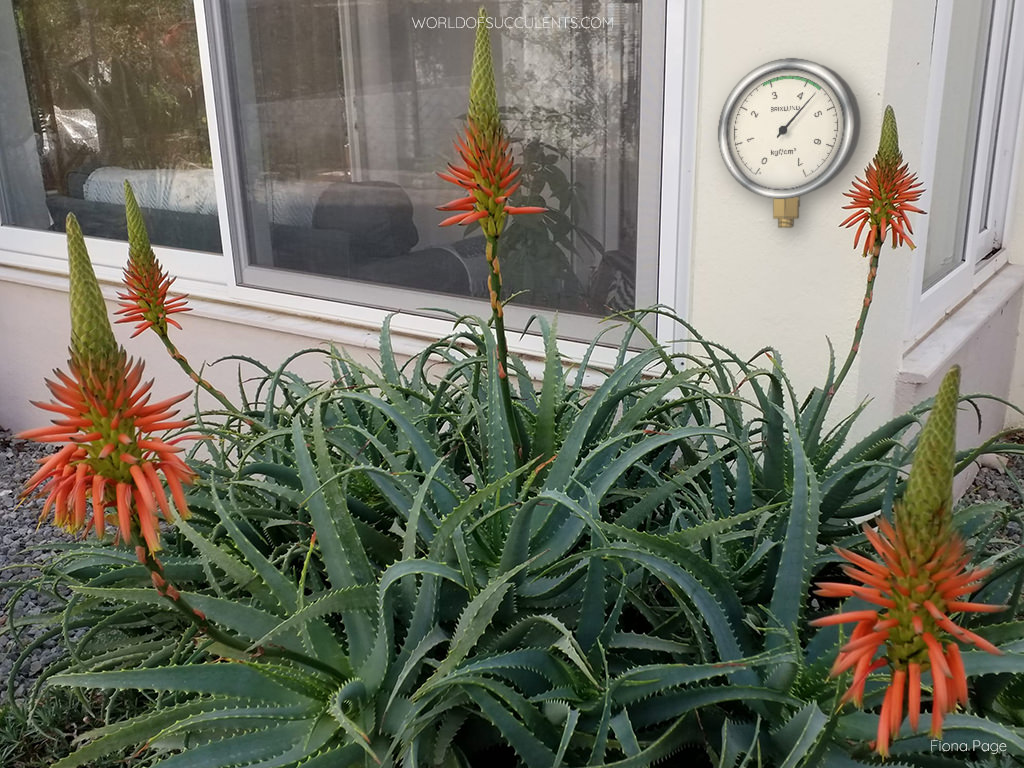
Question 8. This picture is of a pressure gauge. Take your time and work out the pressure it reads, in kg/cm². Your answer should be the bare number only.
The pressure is 4.4
